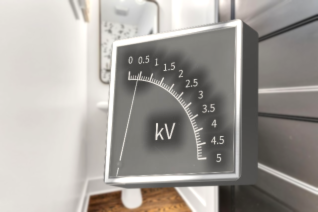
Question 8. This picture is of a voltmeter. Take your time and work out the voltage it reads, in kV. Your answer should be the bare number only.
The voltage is 0.5
